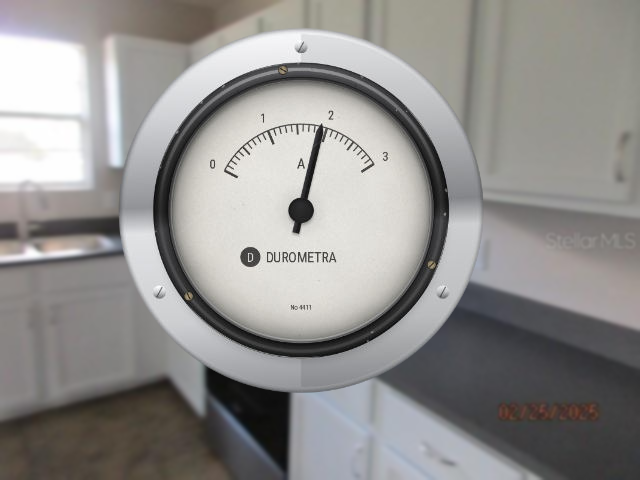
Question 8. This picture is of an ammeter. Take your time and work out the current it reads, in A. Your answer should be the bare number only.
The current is 1.9
